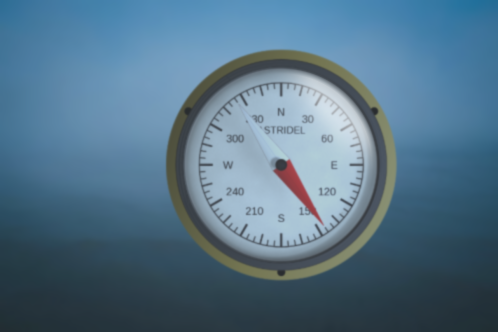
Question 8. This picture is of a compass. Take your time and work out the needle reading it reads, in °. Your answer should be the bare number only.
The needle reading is 145
